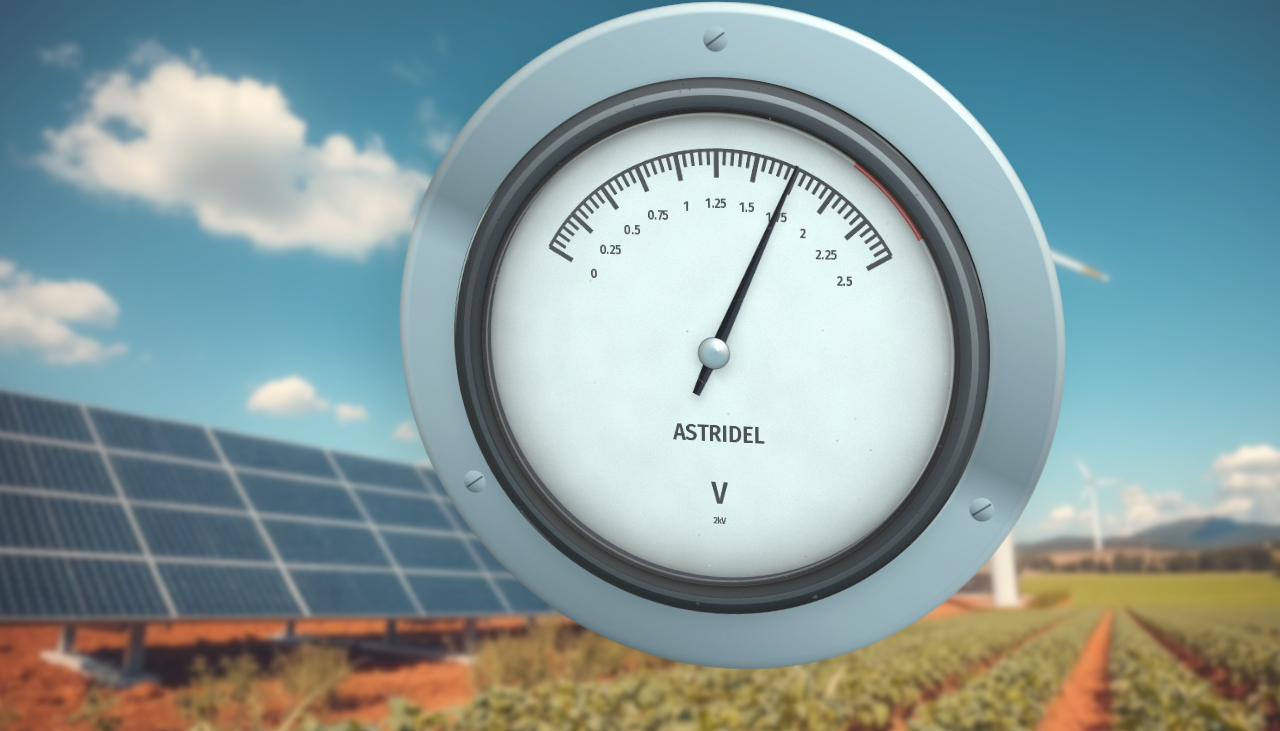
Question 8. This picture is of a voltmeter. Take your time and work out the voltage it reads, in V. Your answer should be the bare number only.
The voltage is 1.75
